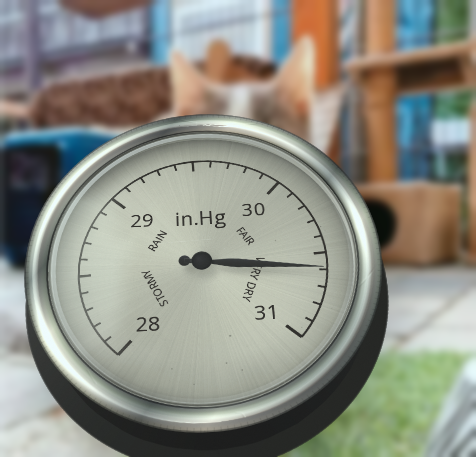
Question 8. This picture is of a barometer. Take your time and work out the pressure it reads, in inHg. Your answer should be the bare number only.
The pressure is 30.6
